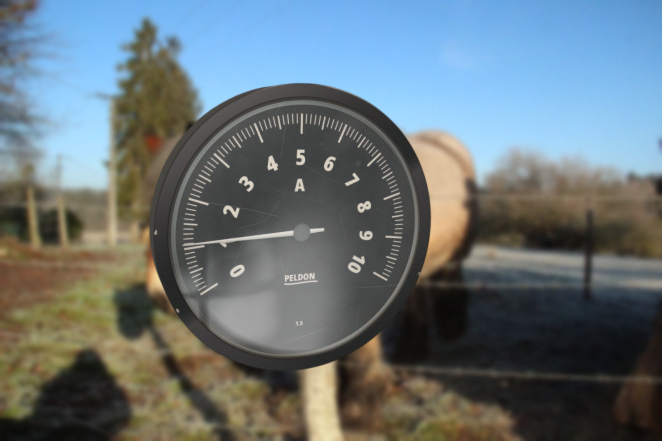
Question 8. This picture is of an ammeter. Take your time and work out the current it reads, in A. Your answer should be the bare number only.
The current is 1.1
